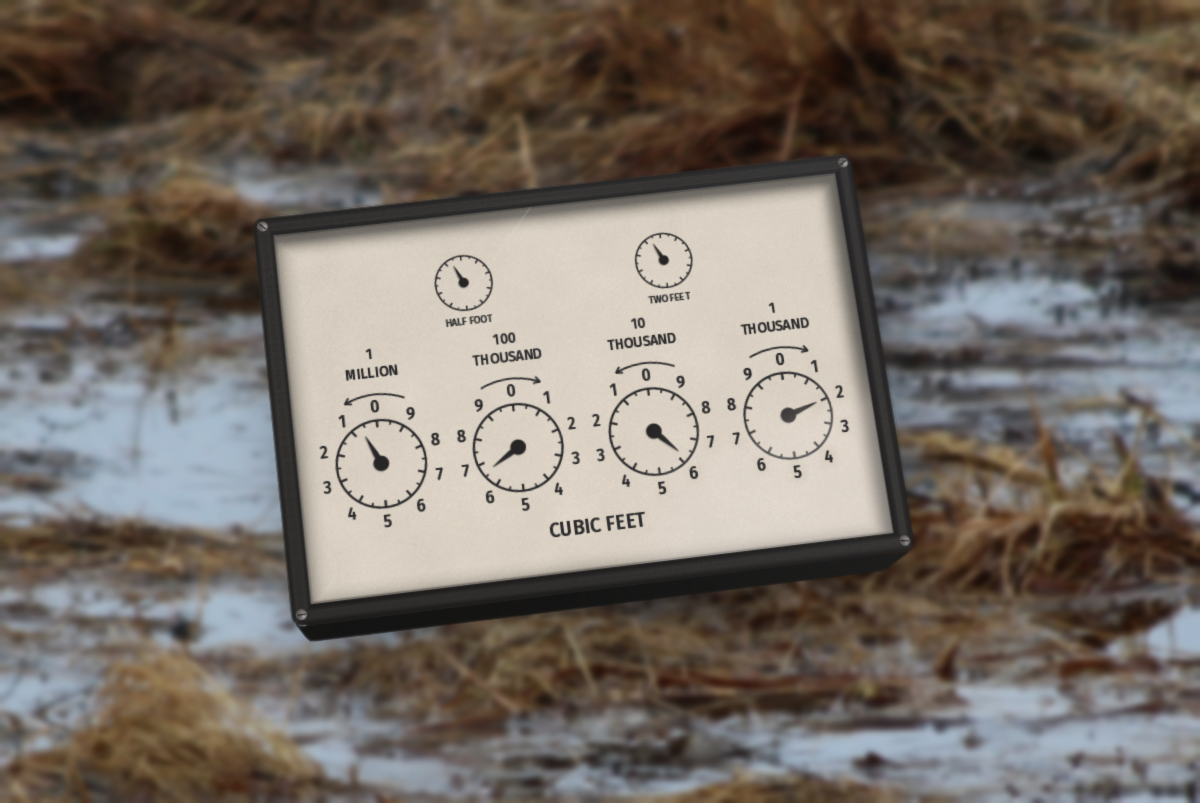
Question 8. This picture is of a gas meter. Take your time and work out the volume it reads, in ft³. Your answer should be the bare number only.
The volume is 66200
